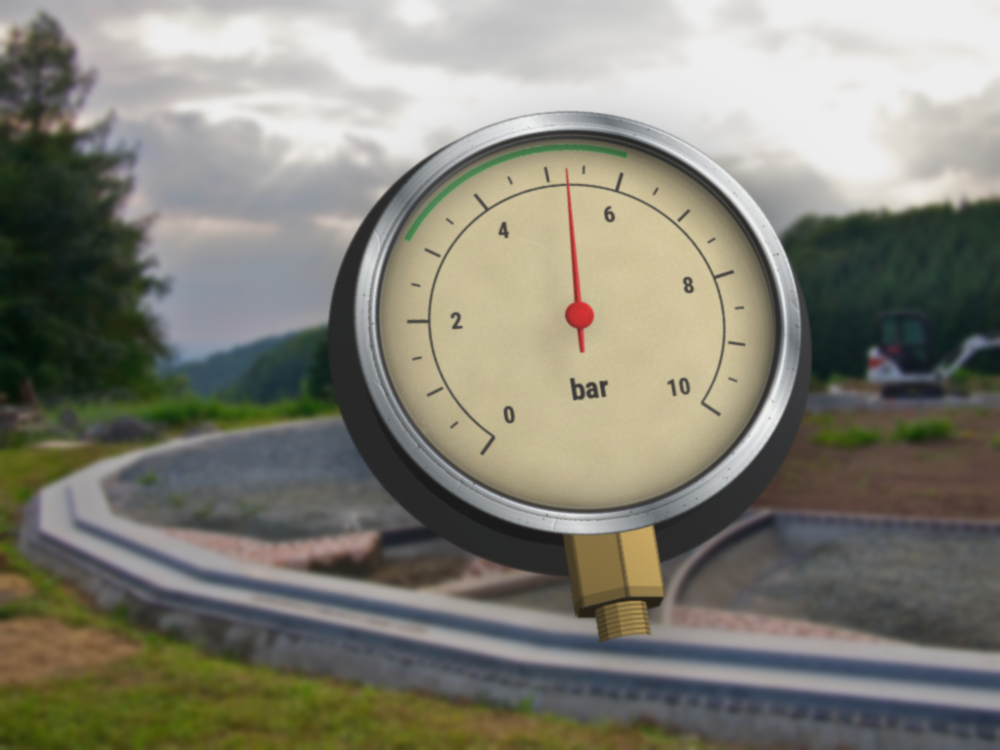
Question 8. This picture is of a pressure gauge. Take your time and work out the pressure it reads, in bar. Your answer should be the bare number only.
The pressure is 5.25
